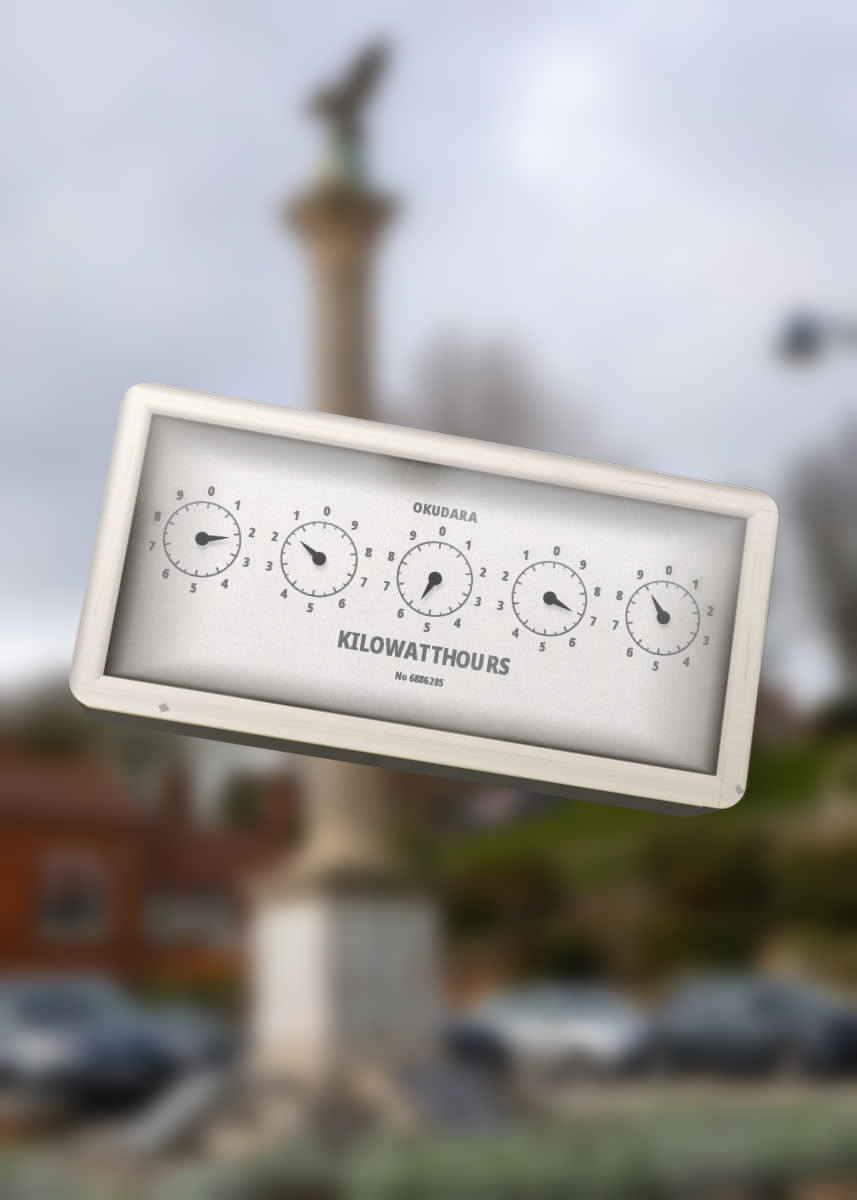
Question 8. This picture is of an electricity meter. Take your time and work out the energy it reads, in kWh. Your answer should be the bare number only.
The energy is 21569
